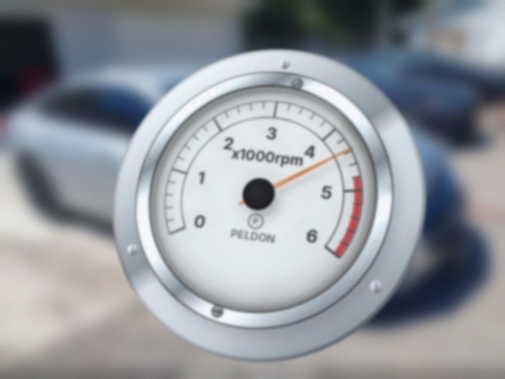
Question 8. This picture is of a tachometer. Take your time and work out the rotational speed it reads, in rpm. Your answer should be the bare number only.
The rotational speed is 4400
